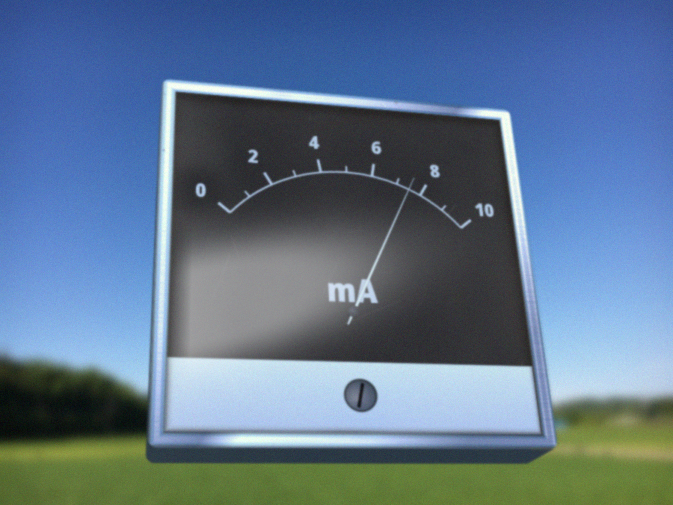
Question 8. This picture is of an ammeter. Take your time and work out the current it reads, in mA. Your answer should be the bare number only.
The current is 7.5
